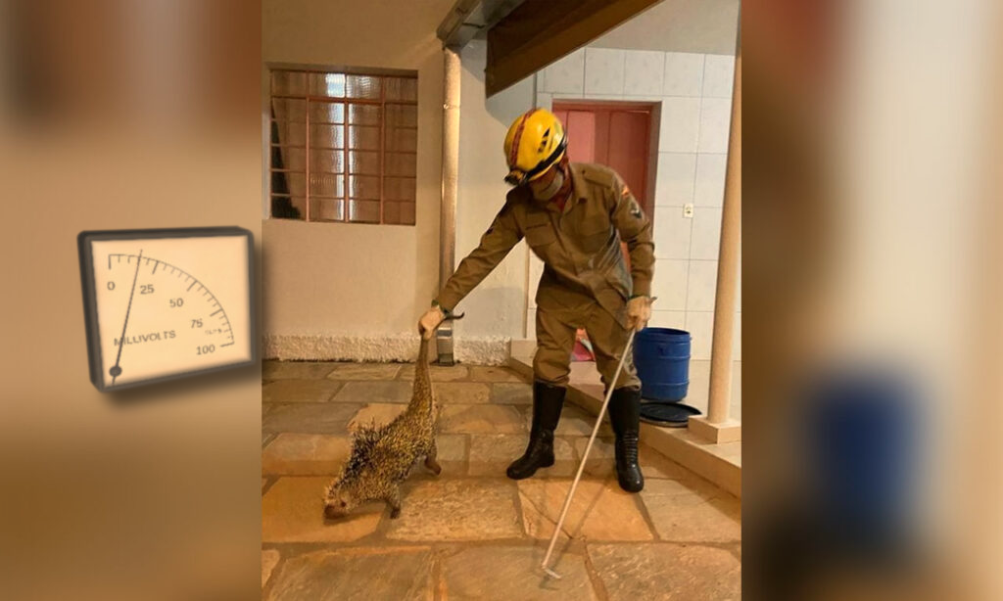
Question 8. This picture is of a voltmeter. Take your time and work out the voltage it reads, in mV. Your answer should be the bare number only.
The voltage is 15
